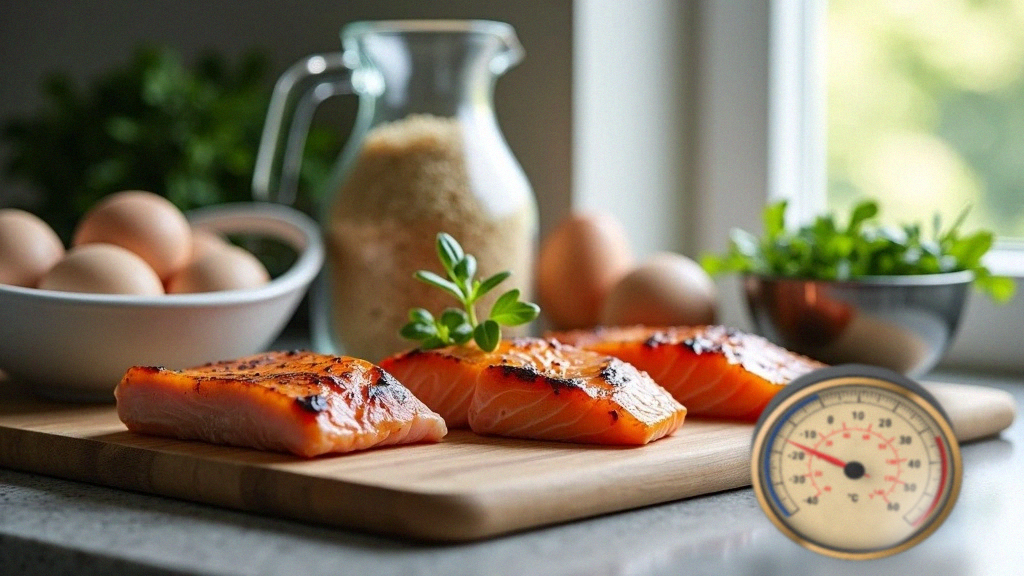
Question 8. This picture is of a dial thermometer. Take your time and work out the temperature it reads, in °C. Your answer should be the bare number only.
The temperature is -15
